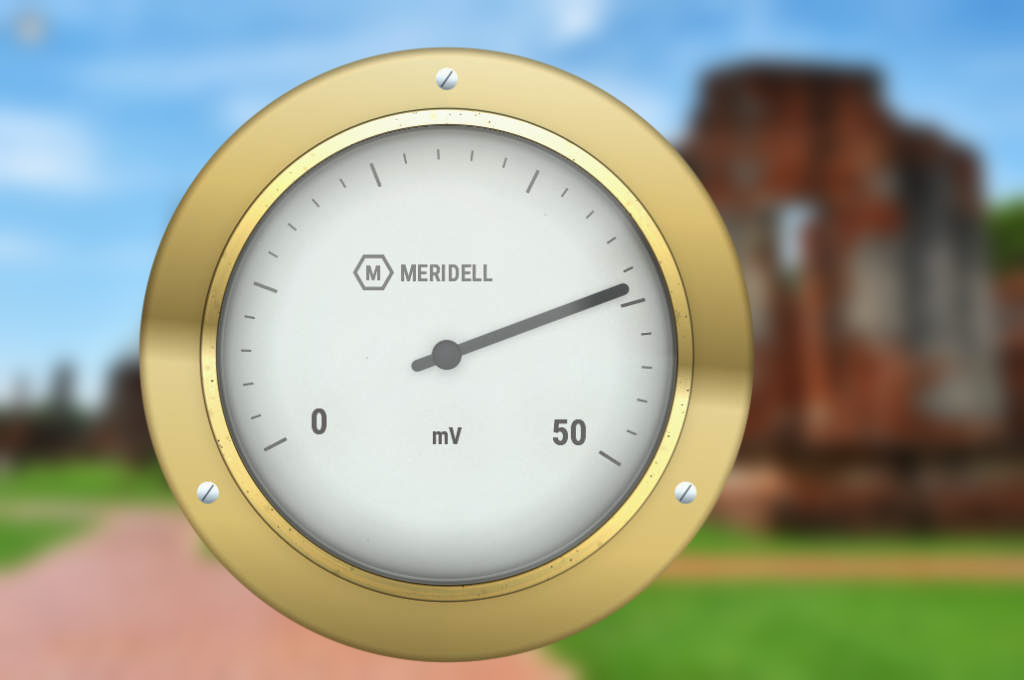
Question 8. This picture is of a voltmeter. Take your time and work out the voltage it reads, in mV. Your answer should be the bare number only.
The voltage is 39
